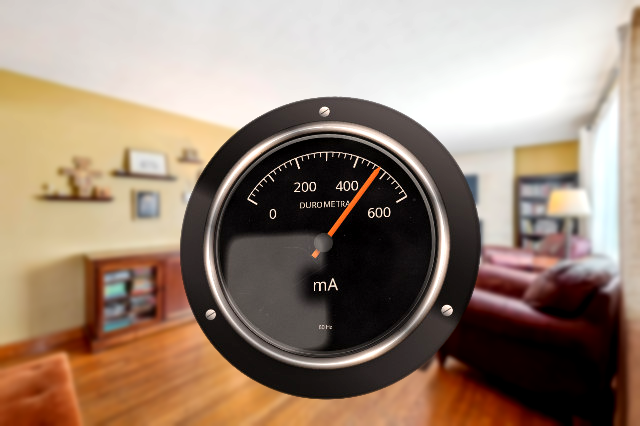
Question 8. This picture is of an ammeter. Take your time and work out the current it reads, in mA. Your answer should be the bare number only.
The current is 480
